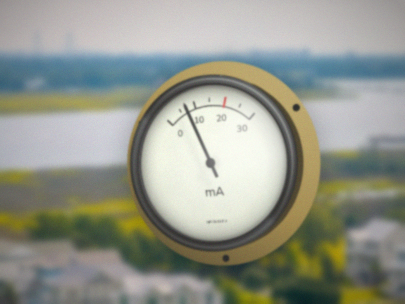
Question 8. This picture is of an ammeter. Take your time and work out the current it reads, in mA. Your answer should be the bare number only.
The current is 7.5
